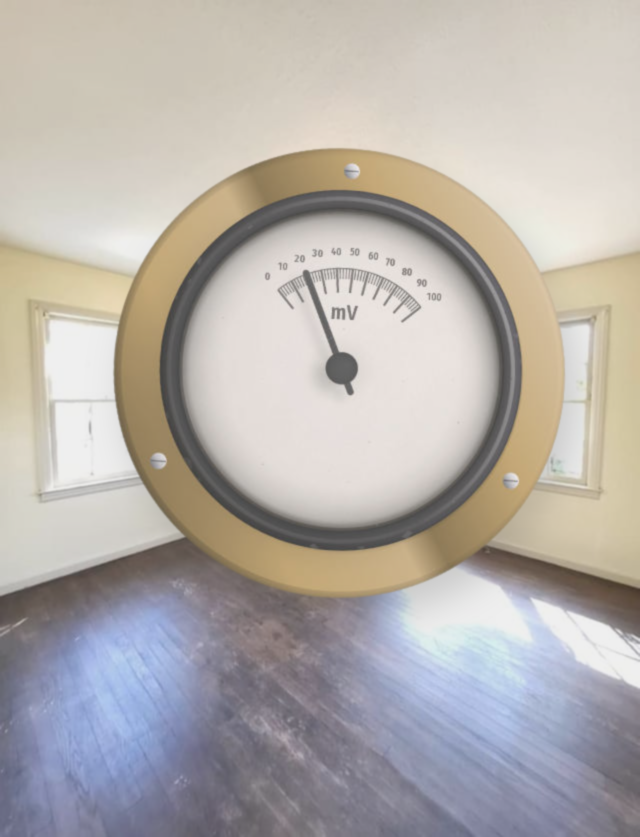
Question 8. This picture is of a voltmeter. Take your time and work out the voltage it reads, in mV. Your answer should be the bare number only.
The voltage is 20
